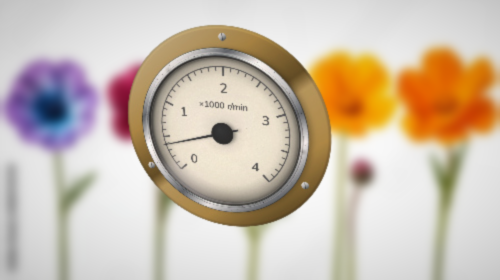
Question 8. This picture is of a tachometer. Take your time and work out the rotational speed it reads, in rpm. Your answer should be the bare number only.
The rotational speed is 400
